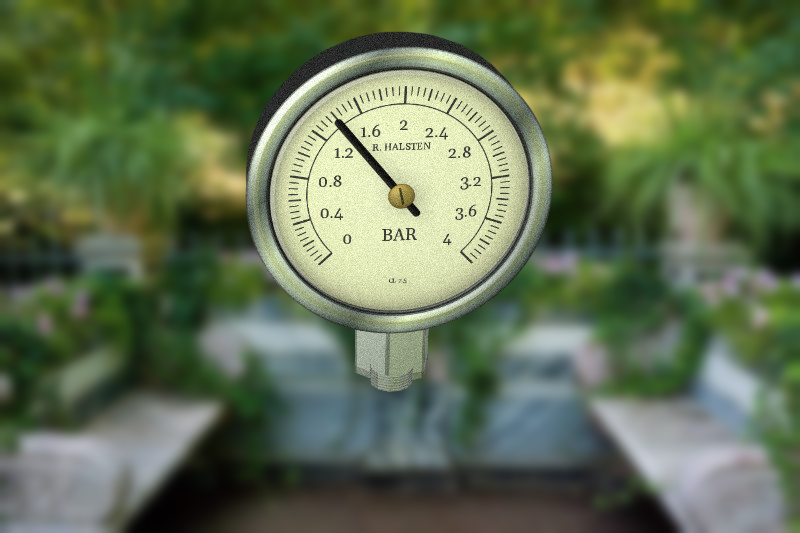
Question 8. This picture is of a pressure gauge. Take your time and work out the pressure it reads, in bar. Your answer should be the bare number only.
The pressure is 1.4
